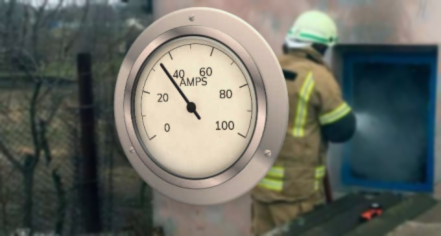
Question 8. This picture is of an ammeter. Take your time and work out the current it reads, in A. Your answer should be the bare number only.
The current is 35
